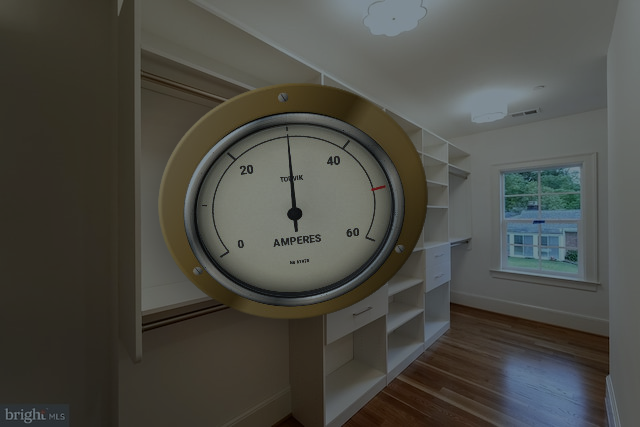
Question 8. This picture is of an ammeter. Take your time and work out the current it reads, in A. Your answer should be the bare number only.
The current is 30
